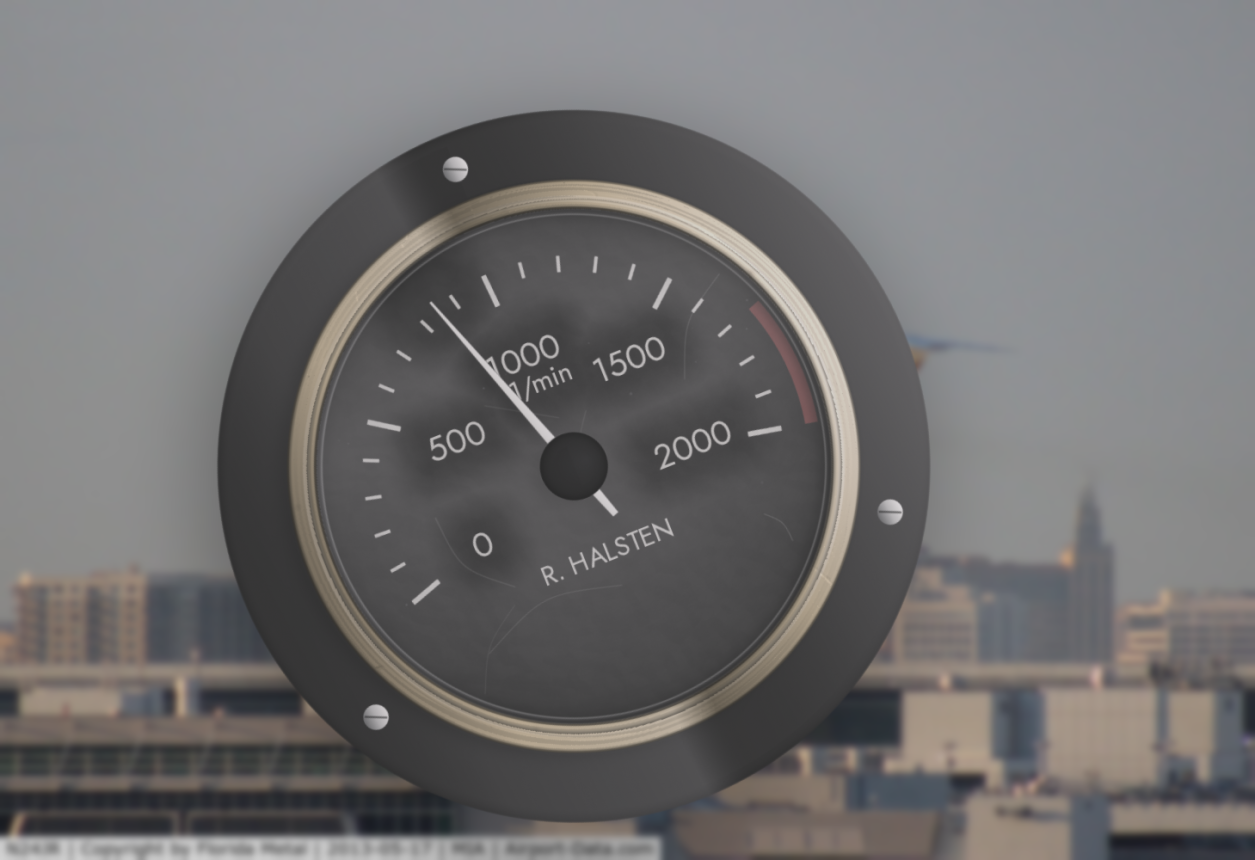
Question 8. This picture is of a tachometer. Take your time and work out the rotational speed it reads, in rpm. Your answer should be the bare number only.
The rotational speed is 850
